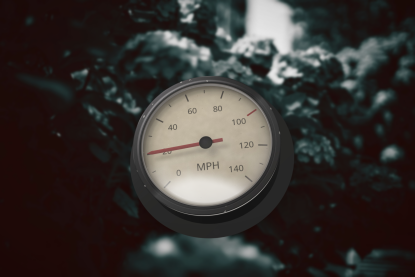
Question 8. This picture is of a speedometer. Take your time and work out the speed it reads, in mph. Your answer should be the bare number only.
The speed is 20
